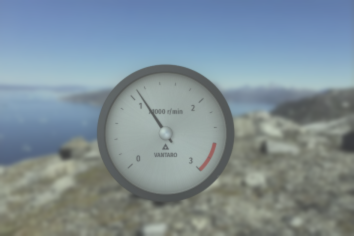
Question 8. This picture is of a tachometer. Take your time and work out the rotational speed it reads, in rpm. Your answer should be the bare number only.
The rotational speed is 1100
